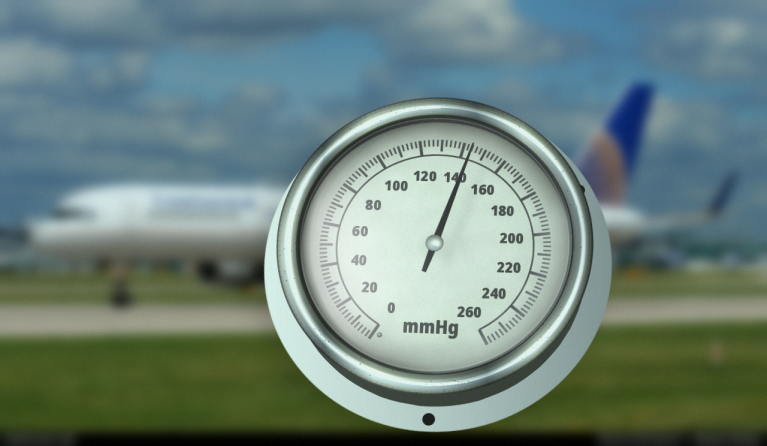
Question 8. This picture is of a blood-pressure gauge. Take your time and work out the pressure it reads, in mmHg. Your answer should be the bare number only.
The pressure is 144
